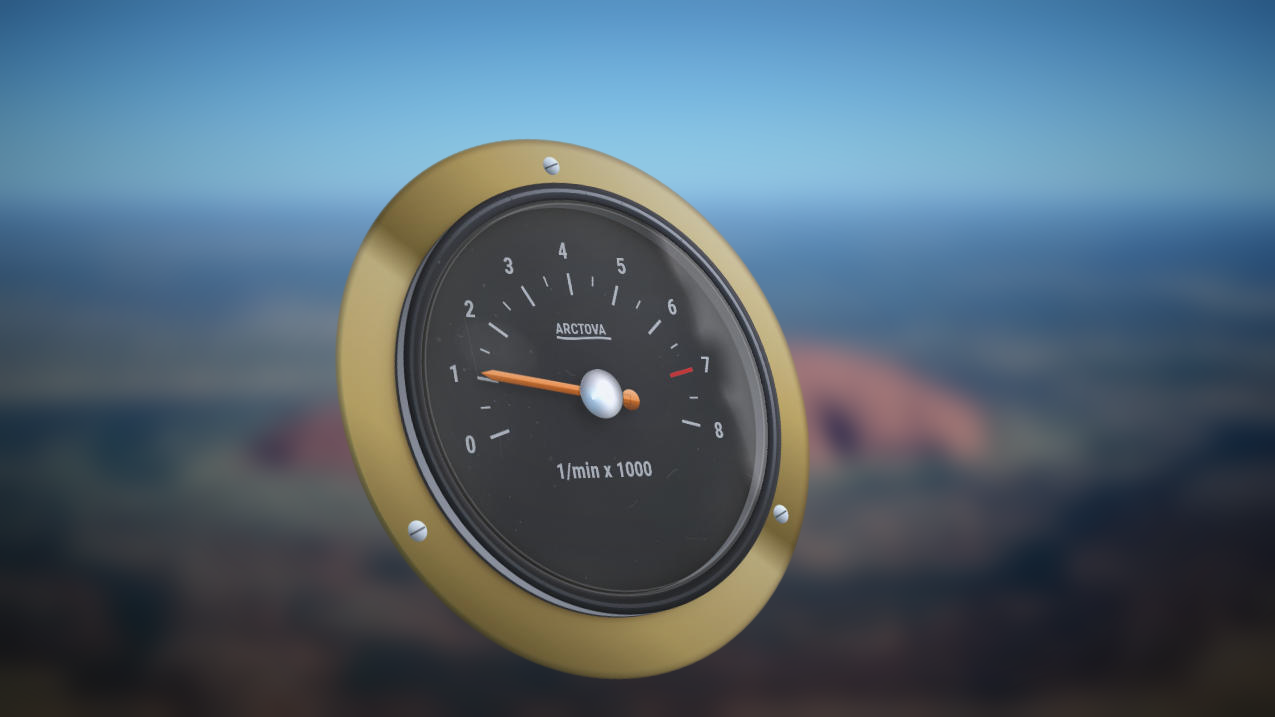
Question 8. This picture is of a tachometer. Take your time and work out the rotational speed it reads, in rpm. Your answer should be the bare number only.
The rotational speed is 1000
